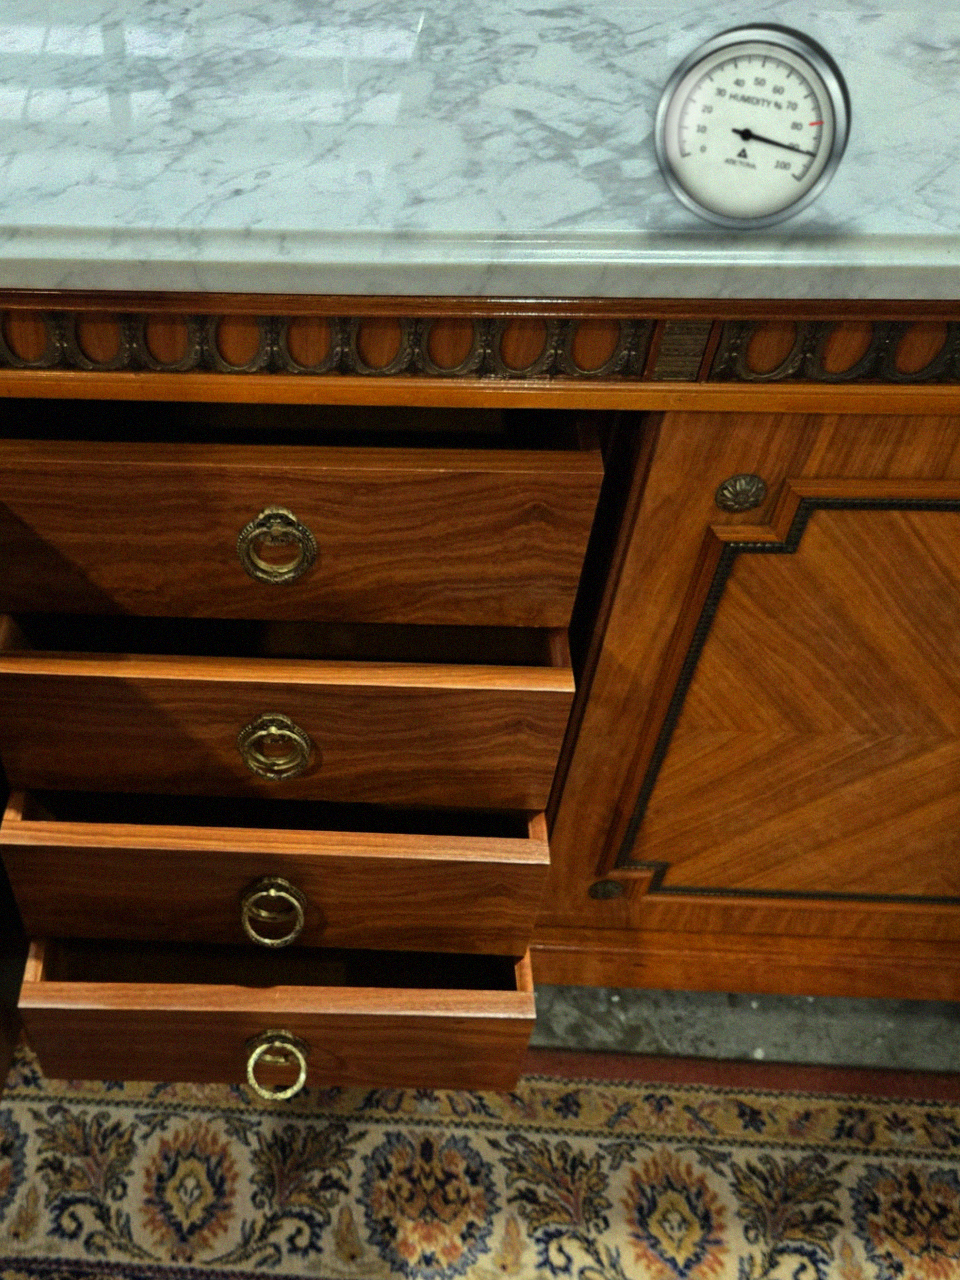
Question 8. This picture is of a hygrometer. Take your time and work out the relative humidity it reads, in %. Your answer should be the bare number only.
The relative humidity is 90
